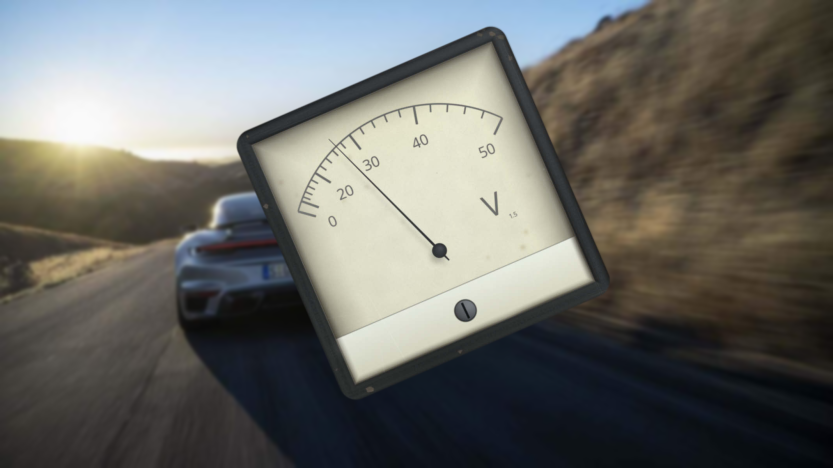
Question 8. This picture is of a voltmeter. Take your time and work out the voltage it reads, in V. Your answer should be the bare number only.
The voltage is 27
